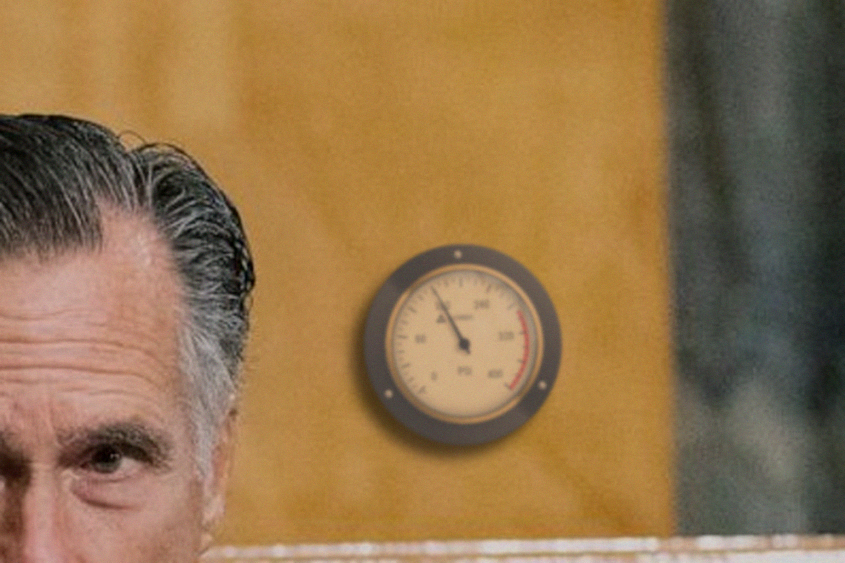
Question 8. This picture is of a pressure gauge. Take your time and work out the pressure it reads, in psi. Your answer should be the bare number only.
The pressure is 160
